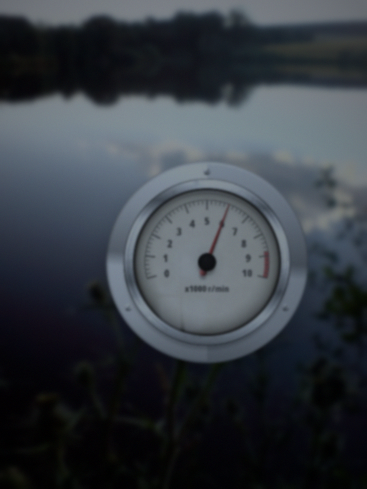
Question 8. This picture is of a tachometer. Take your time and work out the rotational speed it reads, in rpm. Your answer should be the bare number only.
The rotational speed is 6000
